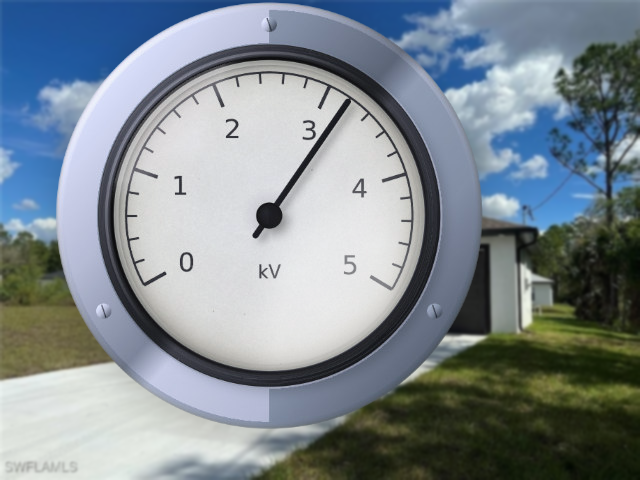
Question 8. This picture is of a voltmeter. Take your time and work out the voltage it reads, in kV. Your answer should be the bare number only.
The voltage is 3.2
